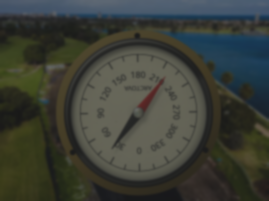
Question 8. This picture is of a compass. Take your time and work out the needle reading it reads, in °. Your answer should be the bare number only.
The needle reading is 217.5
